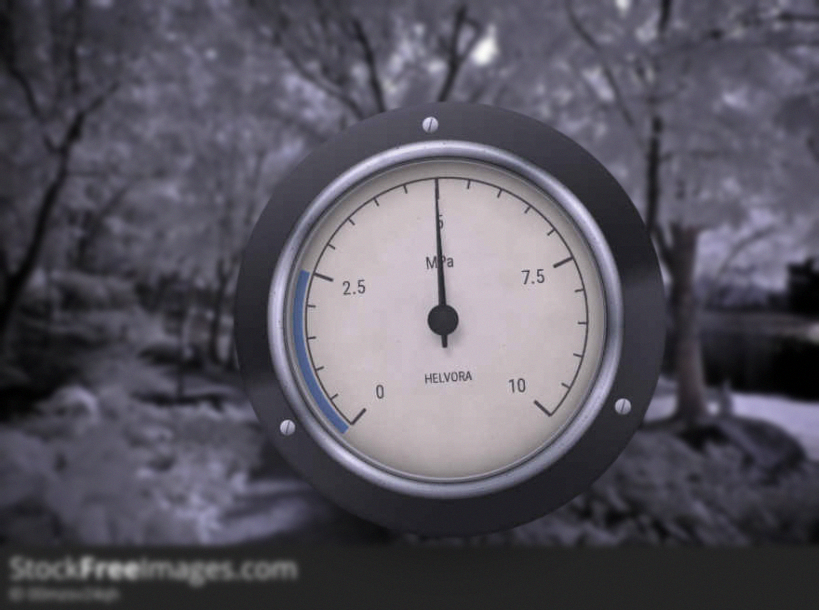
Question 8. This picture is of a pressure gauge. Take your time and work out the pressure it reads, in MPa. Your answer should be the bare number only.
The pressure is 5
